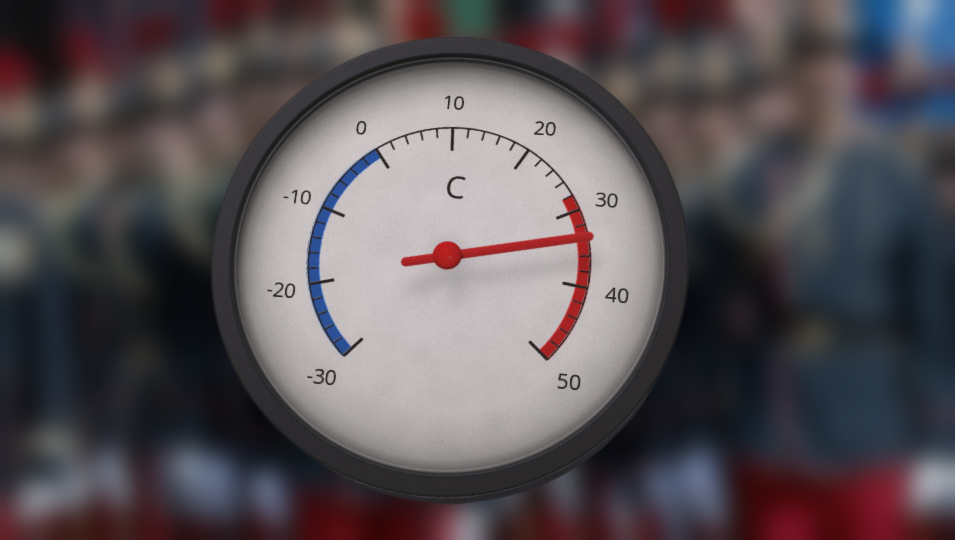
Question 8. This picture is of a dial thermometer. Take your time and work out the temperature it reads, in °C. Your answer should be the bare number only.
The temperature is 34
